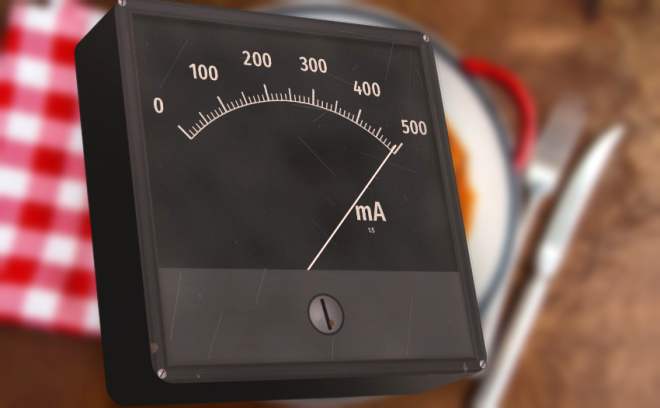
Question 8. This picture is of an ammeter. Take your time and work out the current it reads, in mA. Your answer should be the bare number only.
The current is 490
